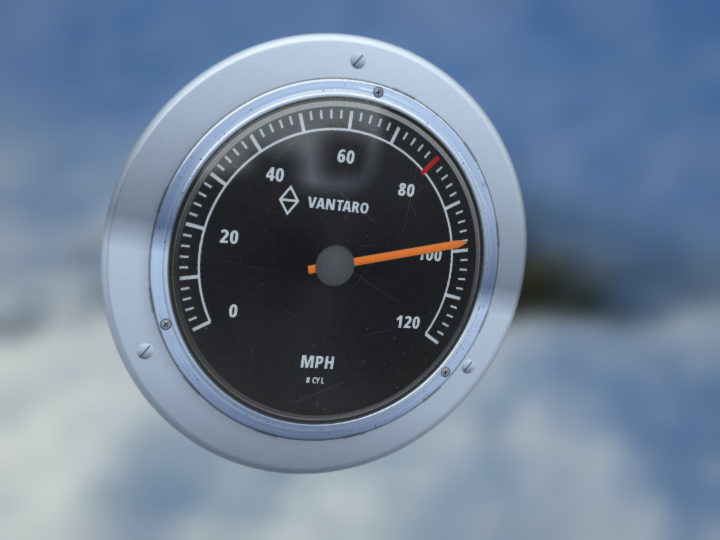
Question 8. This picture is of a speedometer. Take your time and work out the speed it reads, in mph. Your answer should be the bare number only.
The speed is 98
